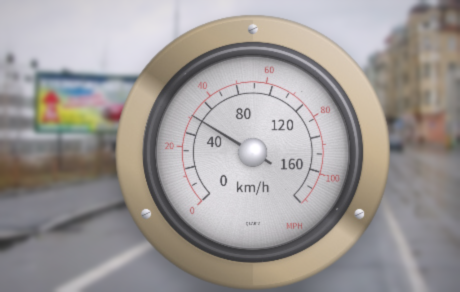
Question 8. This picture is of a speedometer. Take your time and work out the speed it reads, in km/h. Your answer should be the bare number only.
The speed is 50
